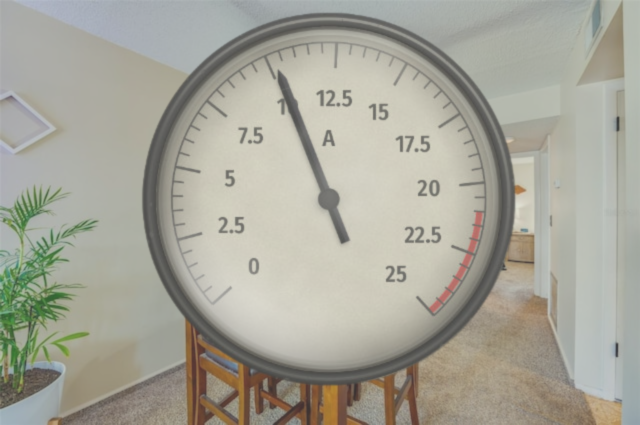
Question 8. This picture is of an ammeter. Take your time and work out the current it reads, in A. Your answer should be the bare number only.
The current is 10.25
